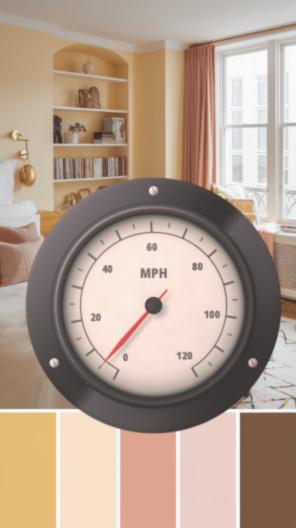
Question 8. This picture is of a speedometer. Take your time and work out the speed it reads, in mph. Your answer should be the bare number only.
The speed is 5
